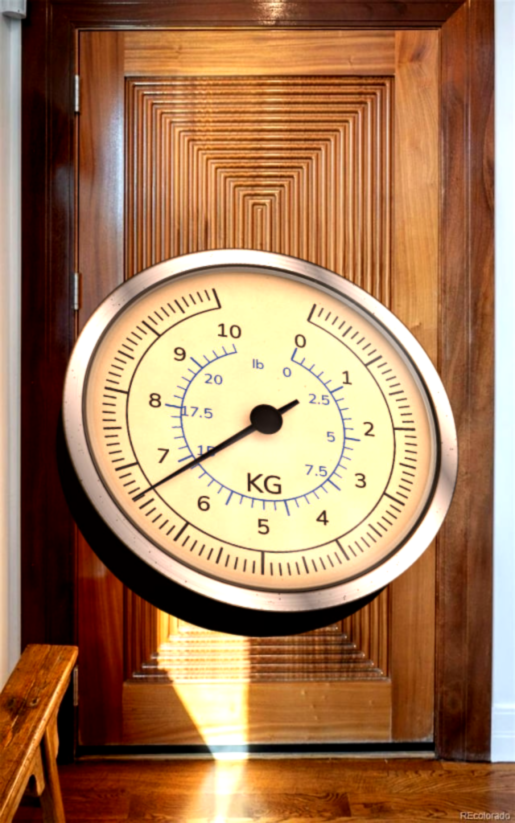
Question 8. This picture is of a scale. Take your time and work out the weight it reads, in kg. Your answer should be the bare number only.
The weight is 6.6
